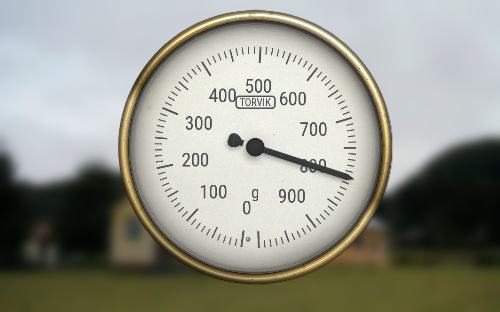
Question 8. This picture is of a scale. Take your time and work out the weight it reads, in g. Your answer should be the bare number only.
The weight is 800
